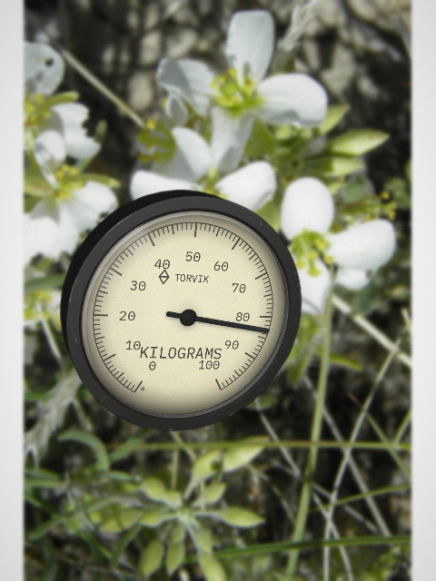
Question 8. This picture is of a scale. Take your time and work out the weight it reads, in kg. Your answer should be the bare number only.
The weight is 83
